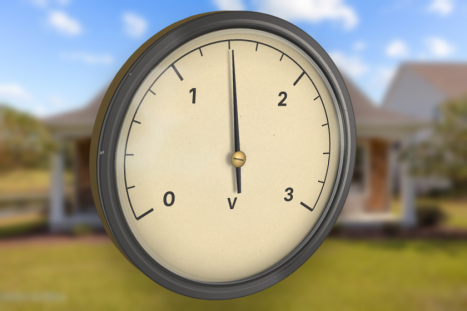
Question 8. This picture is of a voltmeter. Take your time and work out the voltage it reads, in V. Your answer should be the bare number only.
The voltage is 1.4
